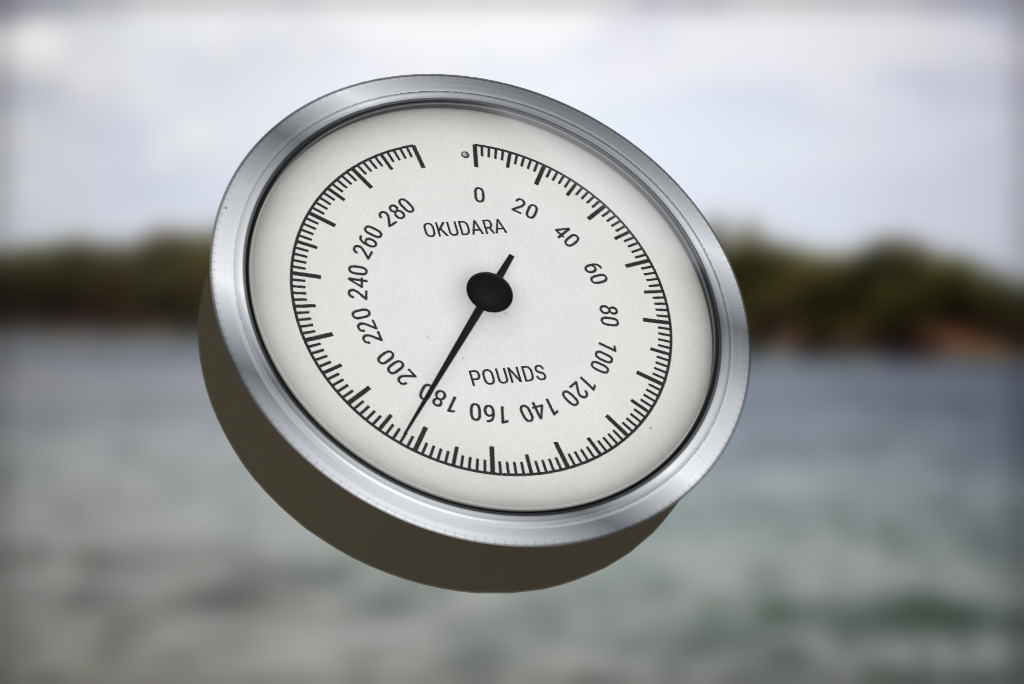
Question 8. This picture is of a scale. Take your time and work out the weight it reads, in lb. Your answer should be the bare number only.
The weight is 184
